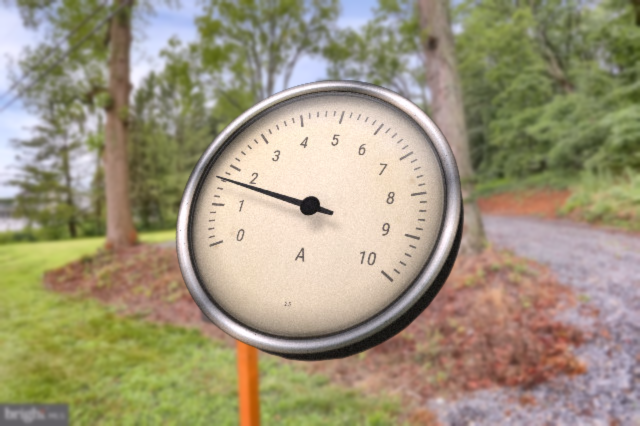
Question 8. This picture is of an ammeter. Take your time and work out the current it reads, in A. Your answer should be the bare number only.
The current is 1.6
